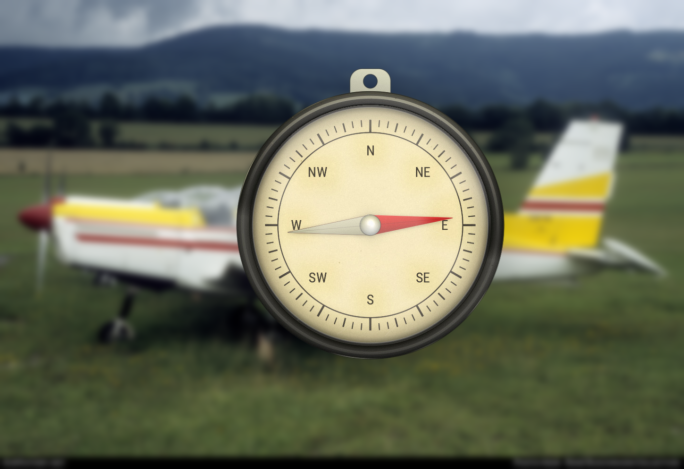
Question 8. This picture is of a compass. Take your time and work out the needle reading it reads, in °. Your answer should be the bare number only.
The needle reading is 85
